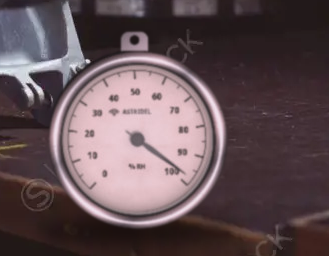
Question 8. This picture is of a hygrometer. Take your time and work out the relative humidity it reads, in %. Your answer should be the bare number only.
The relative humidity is 97.5
